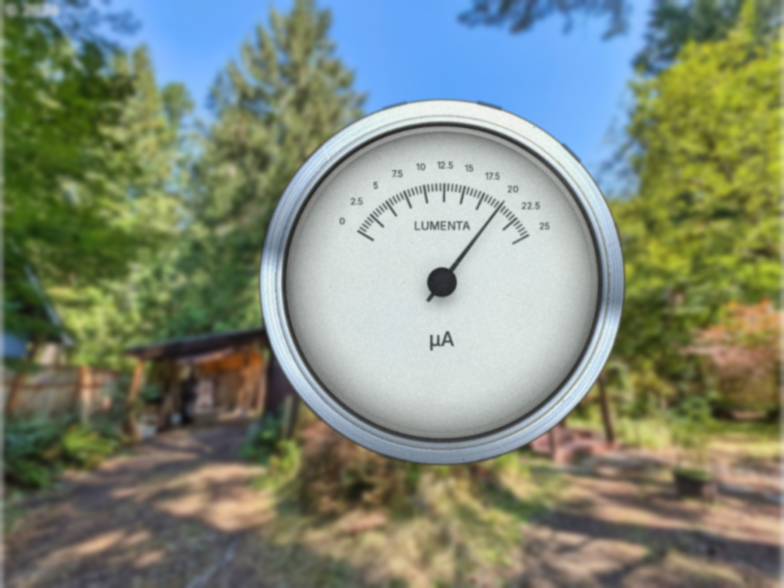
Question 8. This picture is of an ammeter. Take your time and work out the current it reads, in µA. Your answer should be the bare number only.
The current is 20
